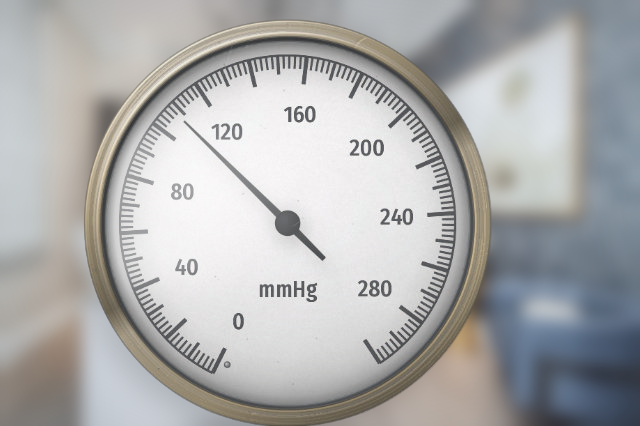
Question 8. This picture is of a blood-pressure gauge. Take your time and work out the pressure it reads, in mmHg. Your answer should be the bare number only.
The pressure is 108
